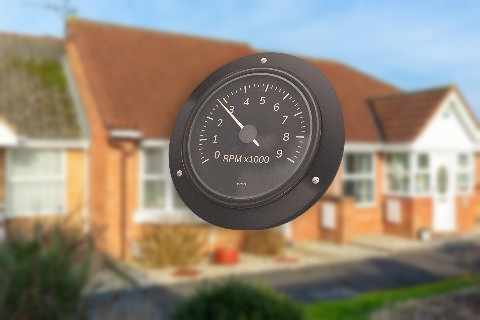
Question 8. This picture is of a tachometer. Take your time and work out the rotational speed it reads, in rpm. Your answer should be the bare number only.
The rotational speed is 2800
